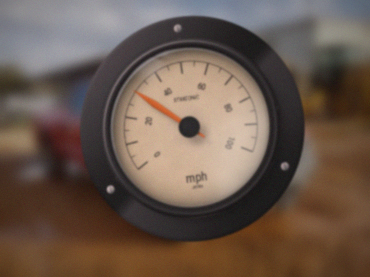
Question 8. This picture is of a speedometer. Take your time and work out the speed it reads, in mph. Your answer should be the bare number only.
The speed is 30
